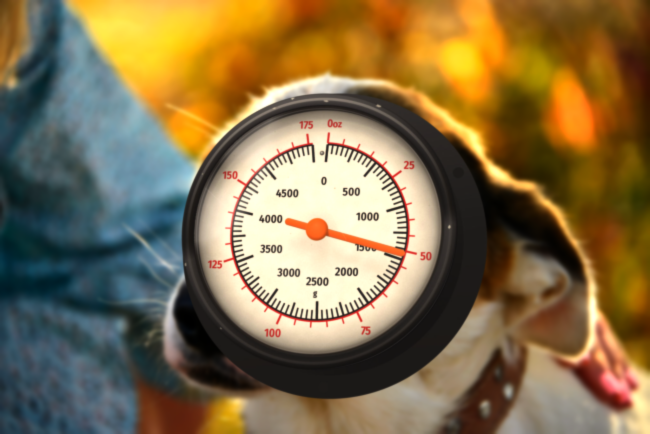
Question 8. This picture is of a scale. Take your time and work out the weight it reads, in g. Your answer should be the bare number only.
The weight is 1450
